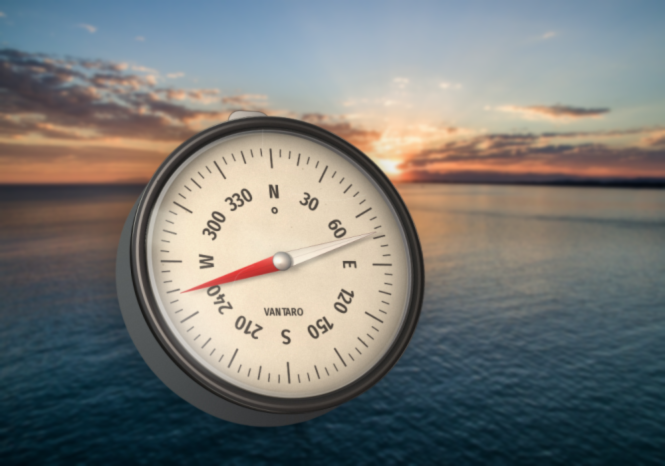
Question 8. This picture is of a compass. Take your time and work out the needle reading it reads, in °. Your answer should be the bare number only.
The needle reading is 252.5
